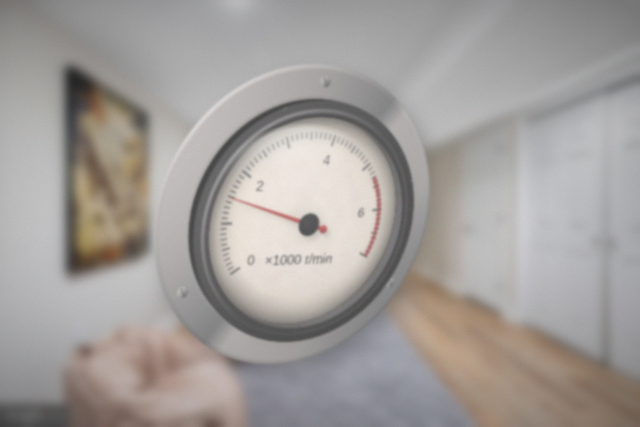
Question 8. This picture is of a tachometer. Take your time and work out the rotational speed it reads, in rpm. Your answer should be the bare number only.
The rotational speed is 1500
